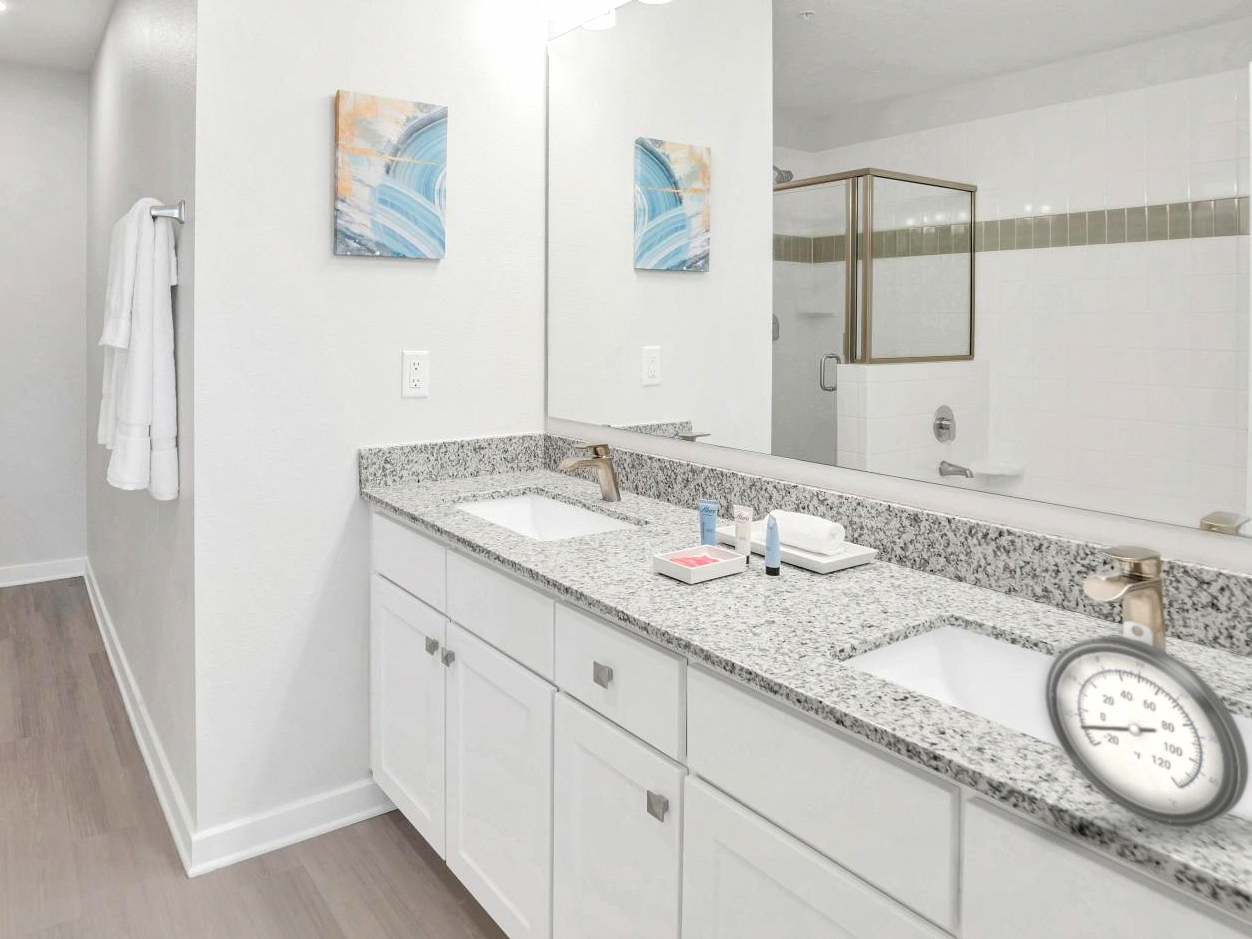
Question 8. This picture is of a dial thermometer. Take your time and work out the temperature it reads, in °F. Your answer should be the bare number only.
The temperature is -10
